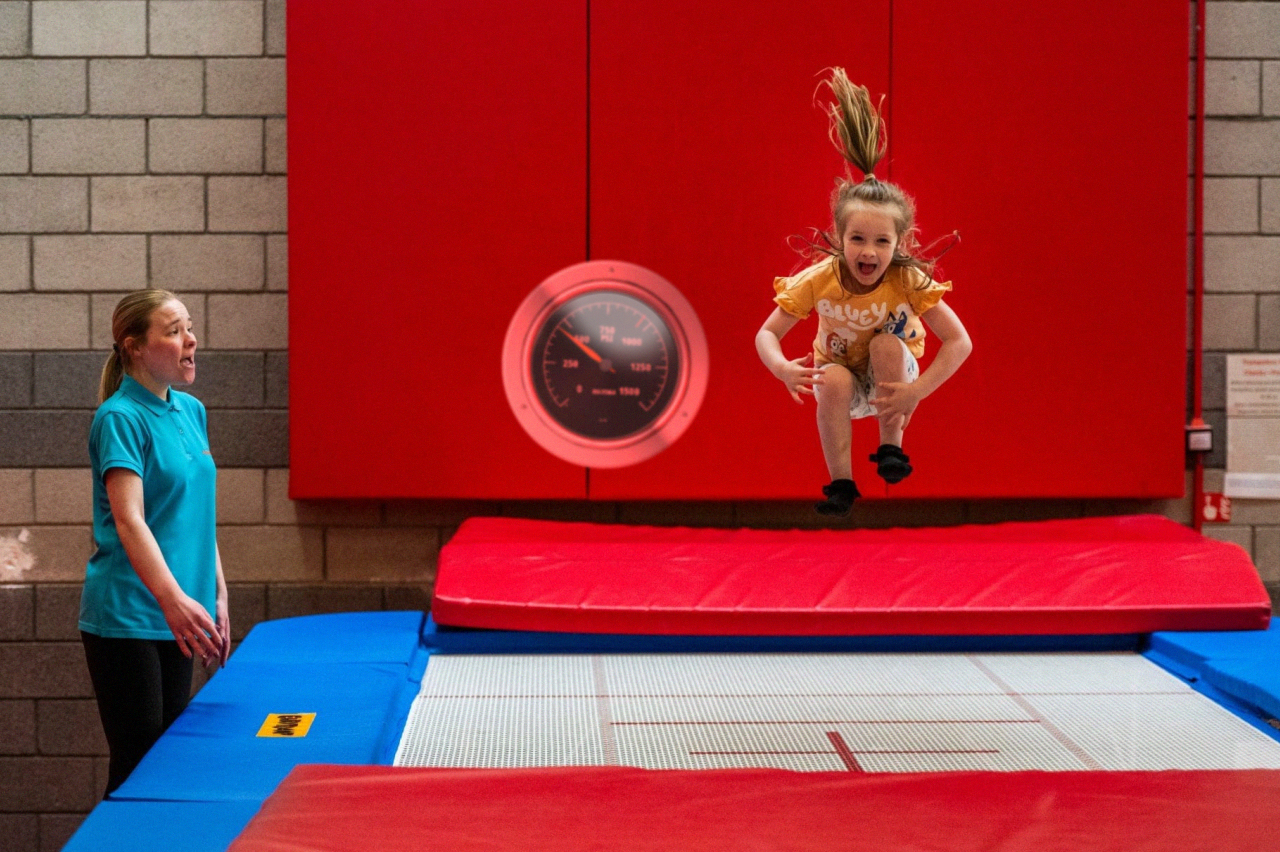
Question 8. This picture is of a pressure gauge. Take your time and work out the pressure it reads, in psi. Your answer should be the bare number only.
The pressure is 450
